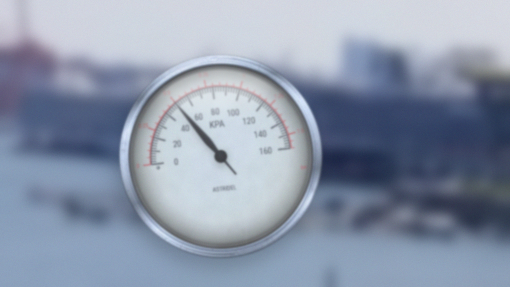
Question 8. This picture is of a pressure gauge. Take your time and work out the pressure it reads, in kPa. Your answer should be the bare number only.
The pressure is 50
